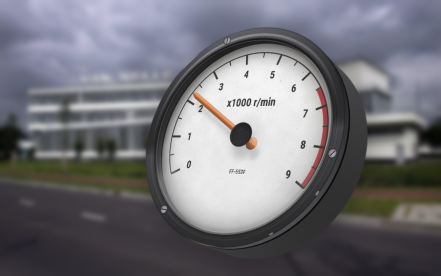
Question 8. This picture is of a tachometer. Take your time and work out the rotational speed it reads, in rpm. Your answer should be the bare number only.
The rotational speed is 2250
